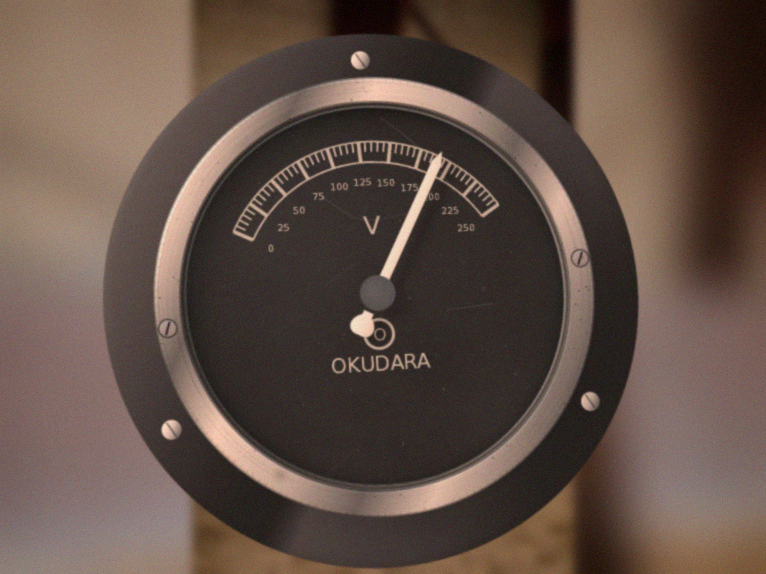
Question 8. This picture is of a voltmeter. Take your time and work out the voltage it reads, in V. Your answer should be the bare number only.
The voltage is 190
